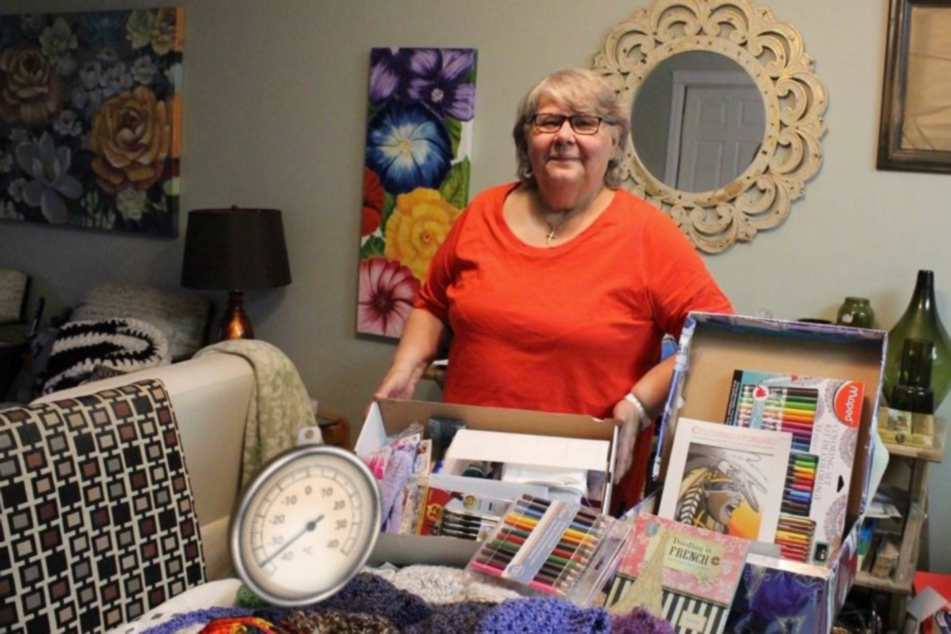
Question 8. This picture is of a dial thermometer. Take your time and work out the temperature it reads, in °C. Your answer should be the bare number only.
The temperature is -35
